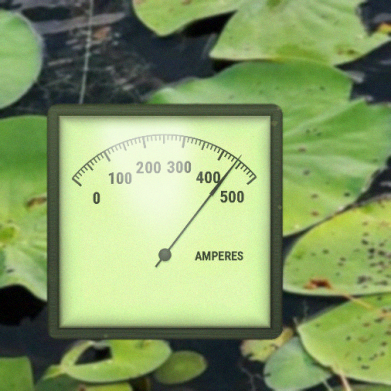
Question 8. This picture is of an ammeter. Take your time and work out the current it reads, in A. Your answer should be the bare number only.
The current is 440
